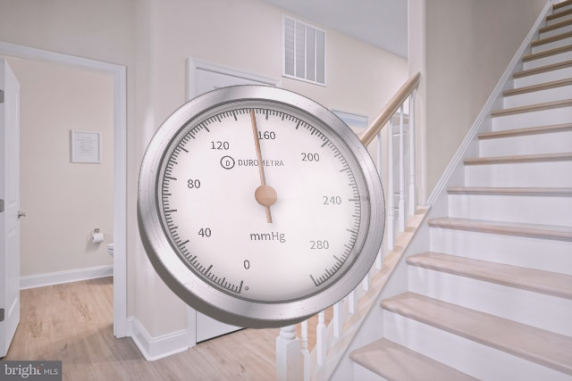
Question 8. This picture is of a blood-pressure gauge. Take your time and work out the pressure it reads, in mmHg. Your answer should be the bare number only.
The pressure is 150
